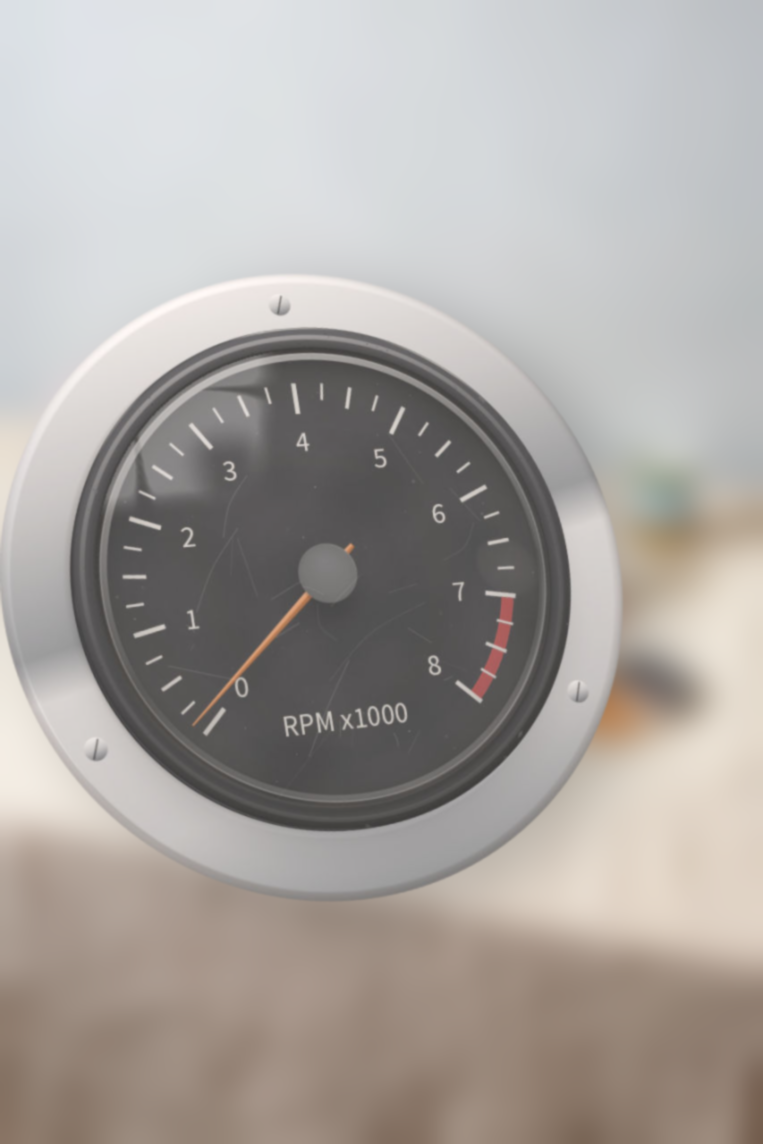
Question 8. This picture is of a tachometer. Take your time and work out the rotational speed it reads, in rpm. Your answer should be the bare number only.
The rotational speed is 125
